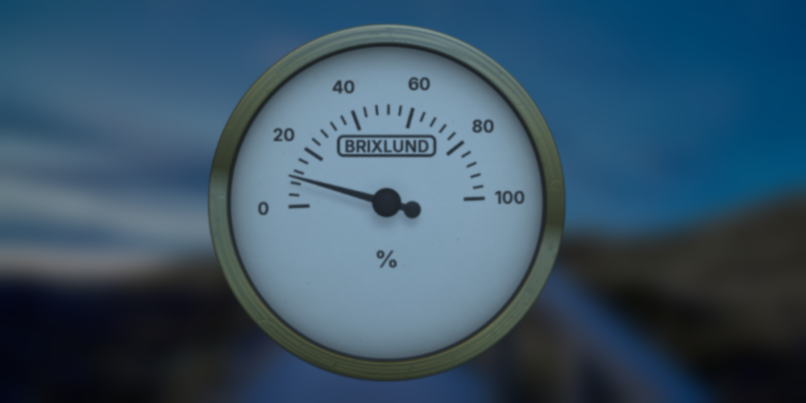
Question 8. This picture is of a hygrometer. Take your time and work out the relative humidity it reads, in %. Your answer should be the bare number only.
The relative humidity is 10
